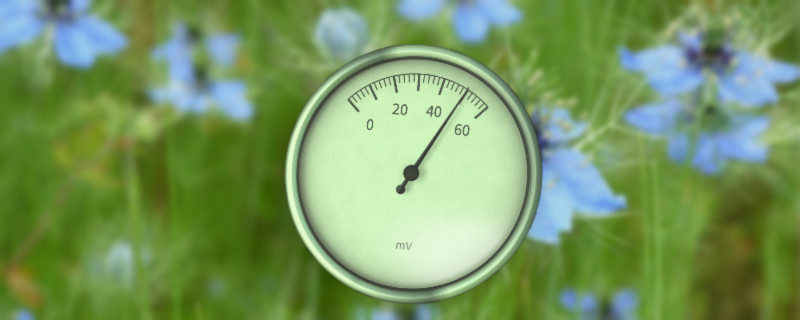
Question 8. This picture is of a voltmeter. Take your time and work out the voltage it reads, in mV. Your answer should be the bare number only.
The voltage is 50
